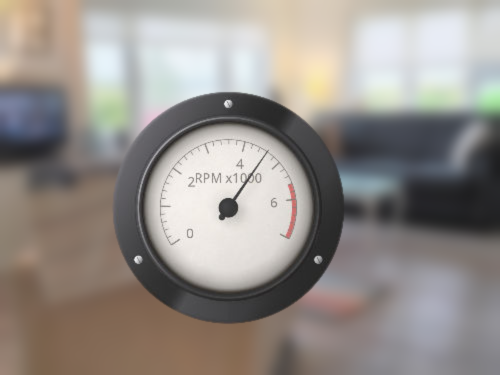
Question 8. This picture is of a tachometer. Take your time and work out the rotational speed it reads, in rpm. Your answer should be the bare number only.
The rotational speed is 4600
